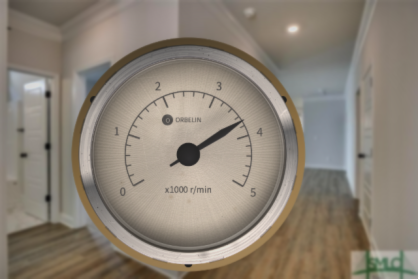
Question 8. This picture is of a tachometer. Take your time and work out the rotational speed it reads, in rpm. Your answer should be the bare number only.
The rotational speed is 3700
